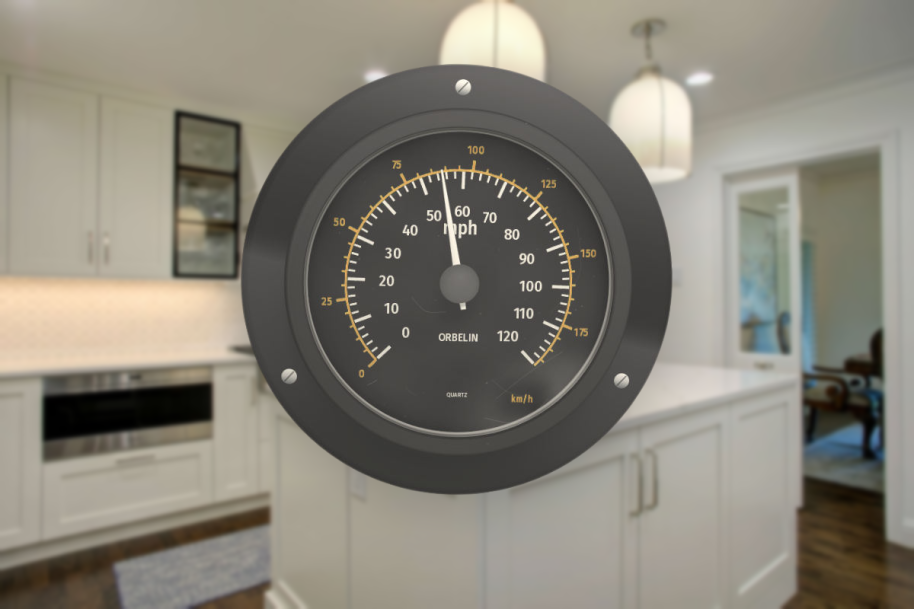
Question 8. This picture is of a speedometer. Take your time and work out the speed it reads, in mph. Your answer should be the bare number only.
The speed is 55
